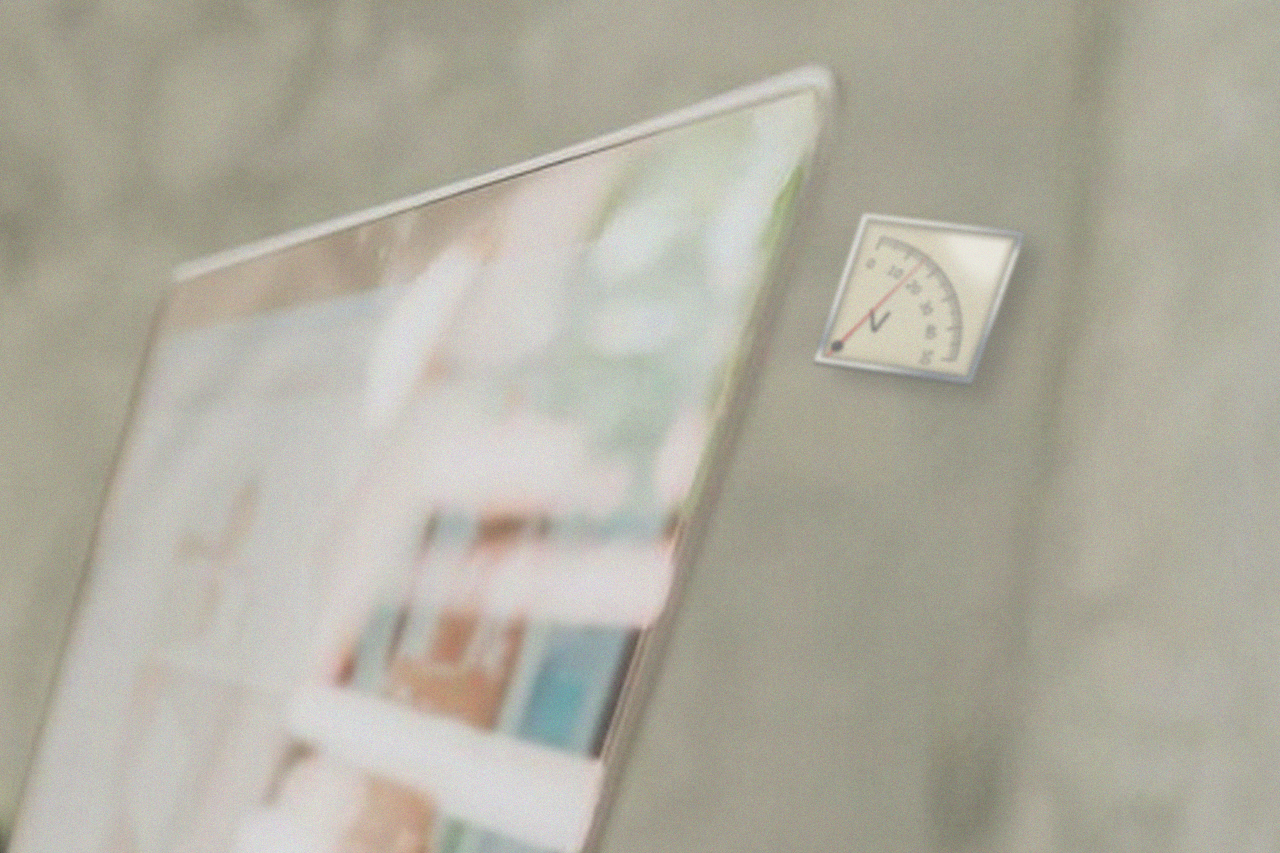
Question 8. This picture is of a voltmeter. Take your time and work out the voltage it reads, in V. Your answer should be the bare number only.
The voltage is 15
